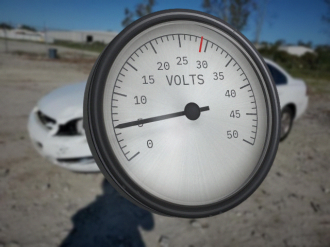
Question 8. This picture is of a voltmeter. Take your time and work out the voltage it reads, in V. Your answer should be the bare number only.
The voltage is 5
